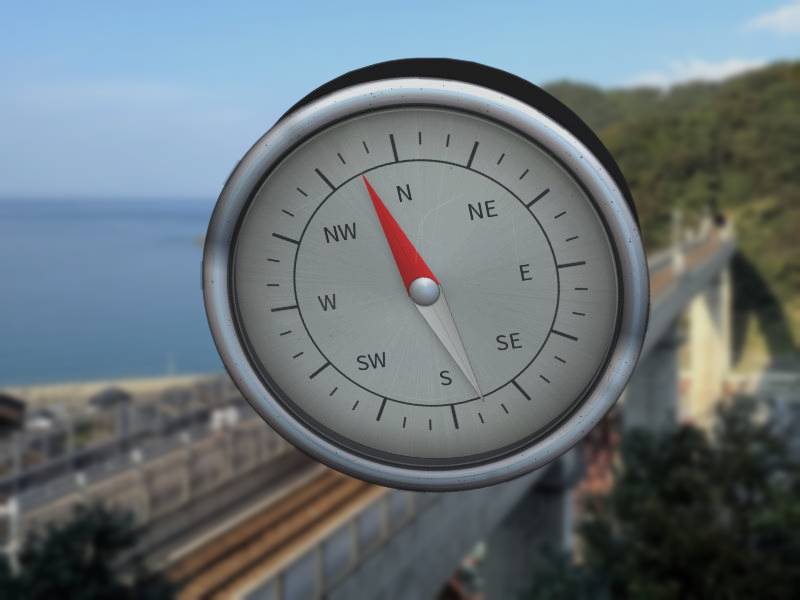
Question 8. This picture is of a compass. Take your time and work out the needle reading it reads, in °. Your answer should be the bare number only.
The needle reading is 345
